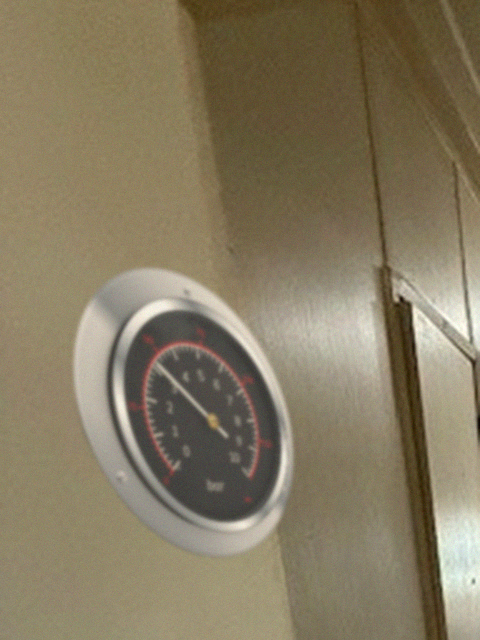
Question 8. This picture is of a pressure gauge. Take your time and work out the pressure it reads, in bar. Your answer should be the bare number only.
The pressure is 3
